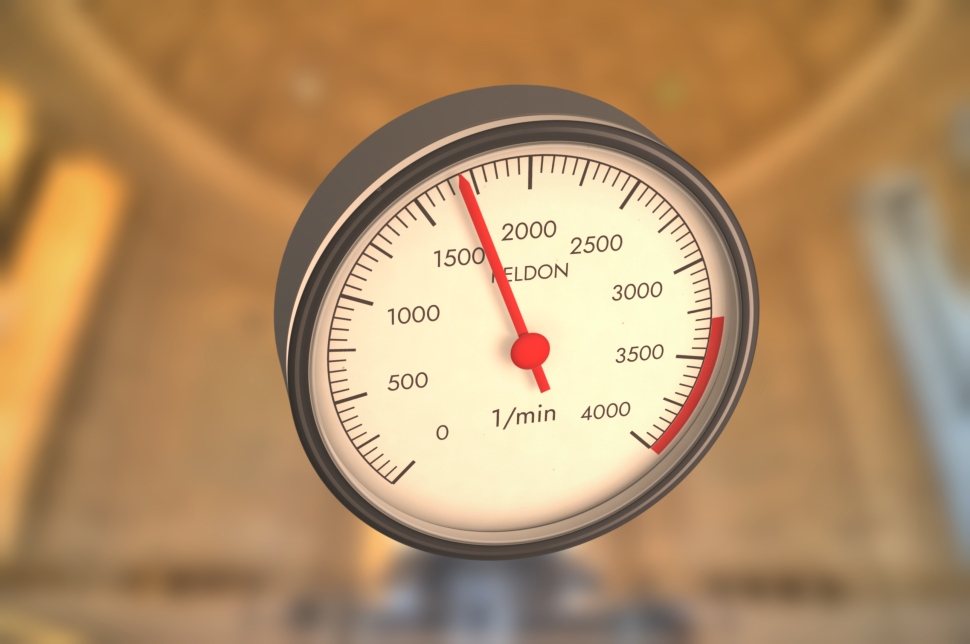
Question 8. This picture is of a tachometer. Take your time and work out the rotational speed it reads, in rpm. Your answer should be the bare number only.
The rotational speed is 1700
